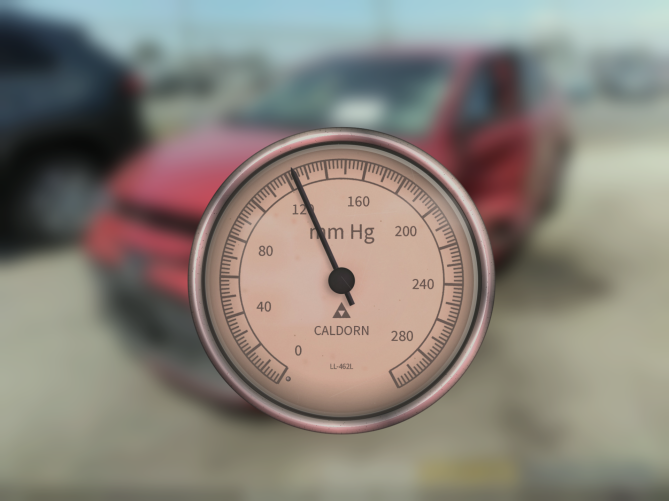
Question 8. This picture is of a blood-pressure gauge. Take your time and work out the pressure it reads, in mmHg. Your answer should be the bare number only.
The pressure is 124
